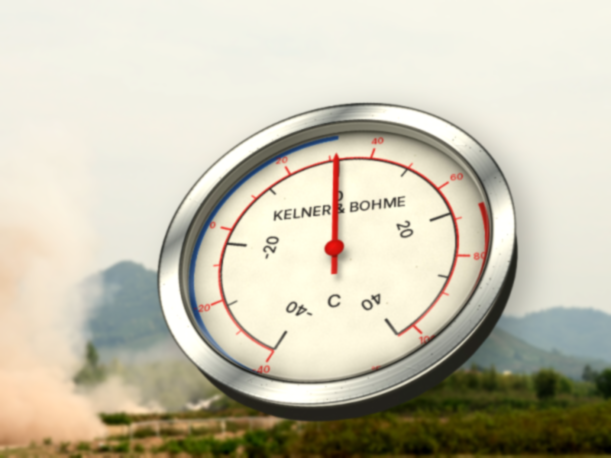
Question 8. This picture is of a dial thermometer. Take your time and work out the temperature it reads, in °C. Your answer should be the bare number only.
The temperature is 0
